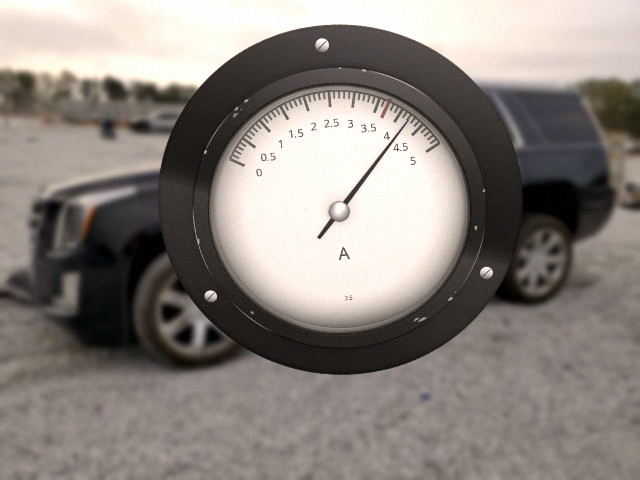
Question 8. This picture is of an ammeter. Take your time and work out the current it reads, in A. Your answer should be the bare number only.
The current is 4.2
